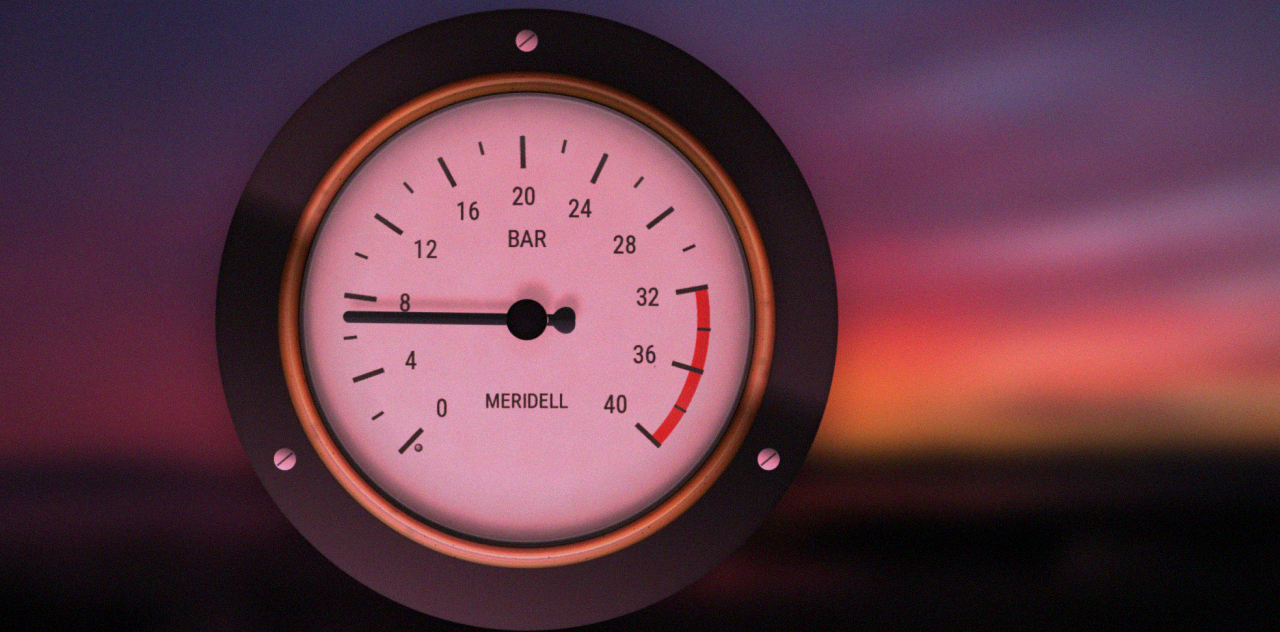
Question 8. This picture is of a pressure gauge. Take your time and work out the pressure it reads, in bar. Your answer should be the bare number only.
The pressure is 7
